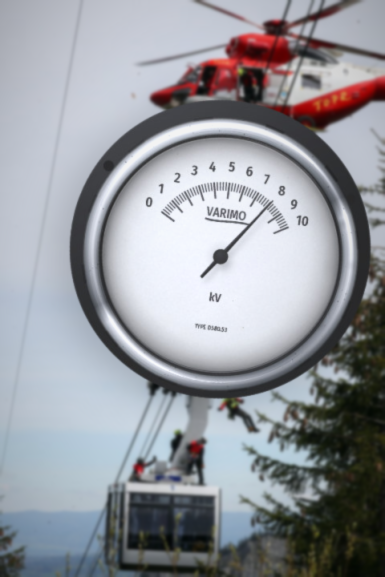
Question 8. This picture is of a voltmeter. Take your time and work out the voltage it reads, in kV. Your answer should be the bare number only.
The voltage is 8
